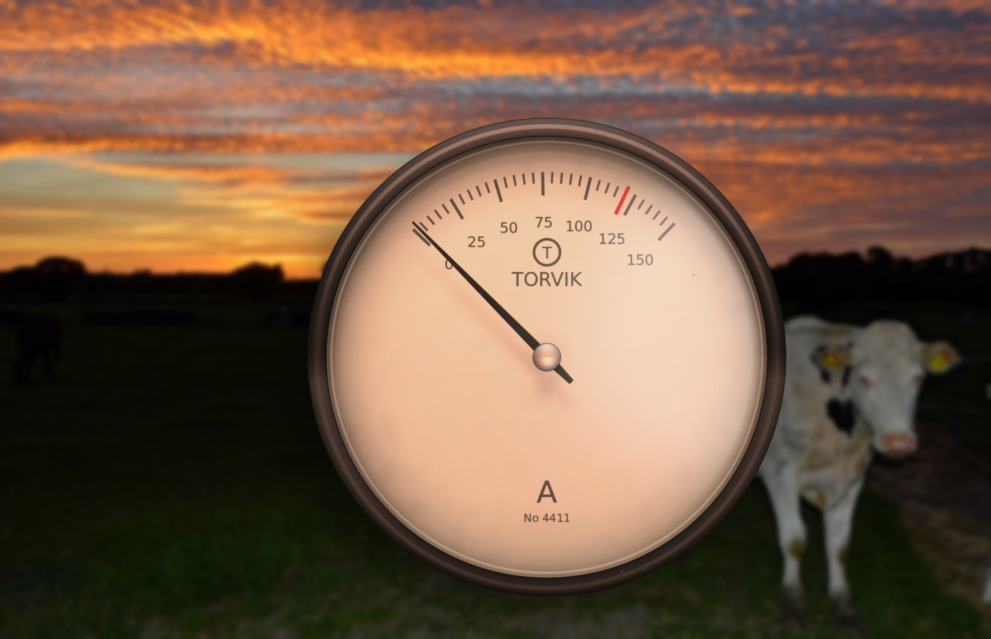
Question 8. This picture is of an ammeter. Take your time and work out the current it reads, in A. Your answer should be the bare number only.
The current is 2.5
